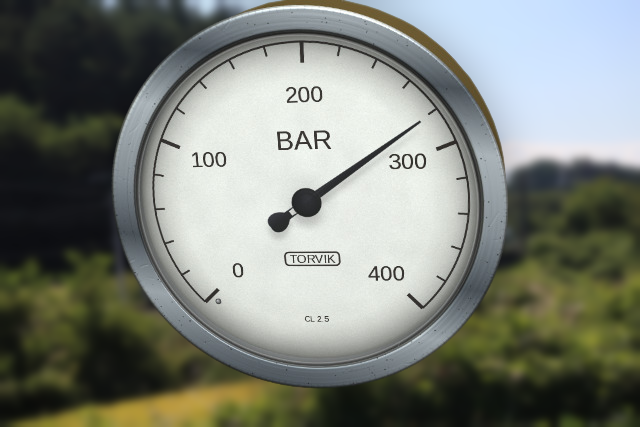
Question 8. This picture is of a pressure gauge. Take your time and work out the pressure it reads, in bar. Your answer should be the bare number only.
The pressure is 280
